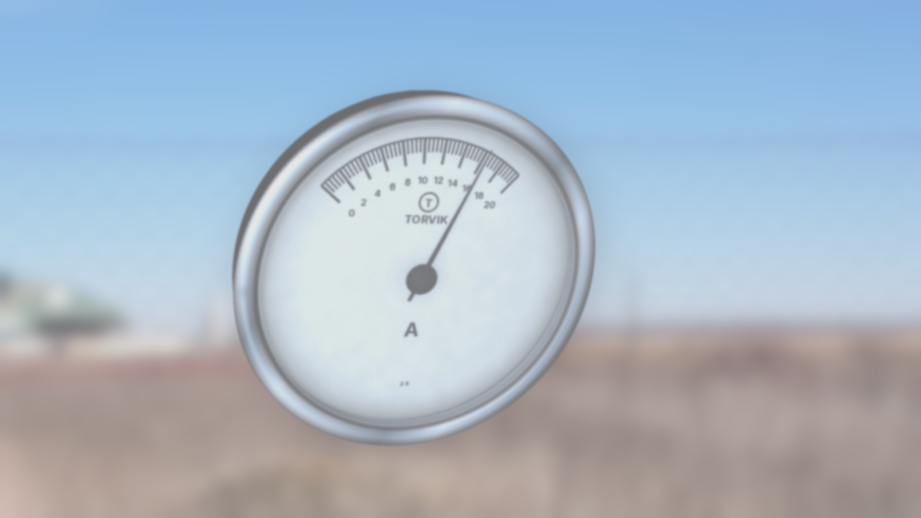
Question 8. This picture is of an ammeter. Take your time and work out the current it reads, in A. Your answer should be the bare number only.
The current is 16
